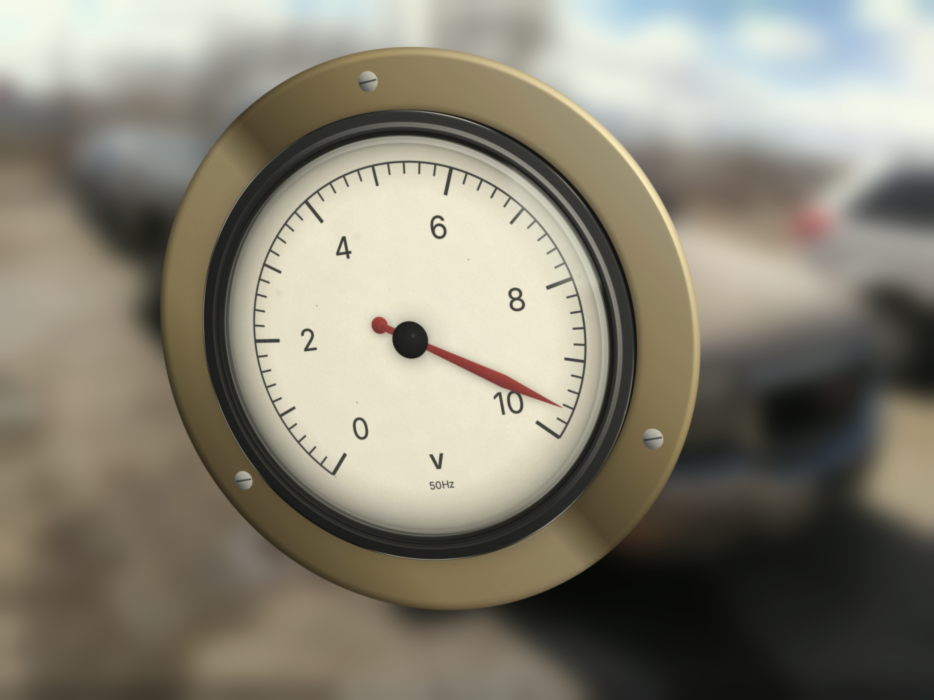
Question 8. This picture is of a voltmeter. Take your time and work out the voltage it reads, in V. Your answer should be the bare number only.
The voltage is 9.6
